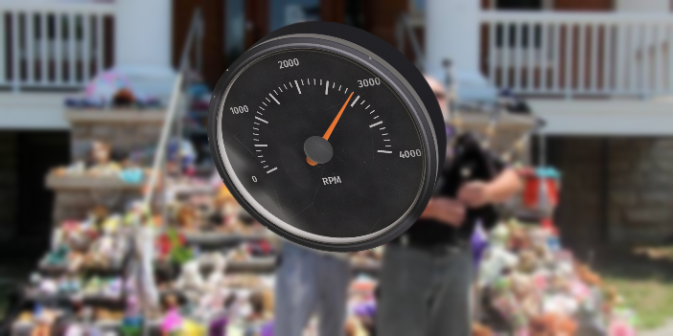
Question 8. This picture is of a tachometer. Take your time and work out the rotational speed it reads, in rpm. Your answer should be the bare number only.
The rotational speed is 2900
